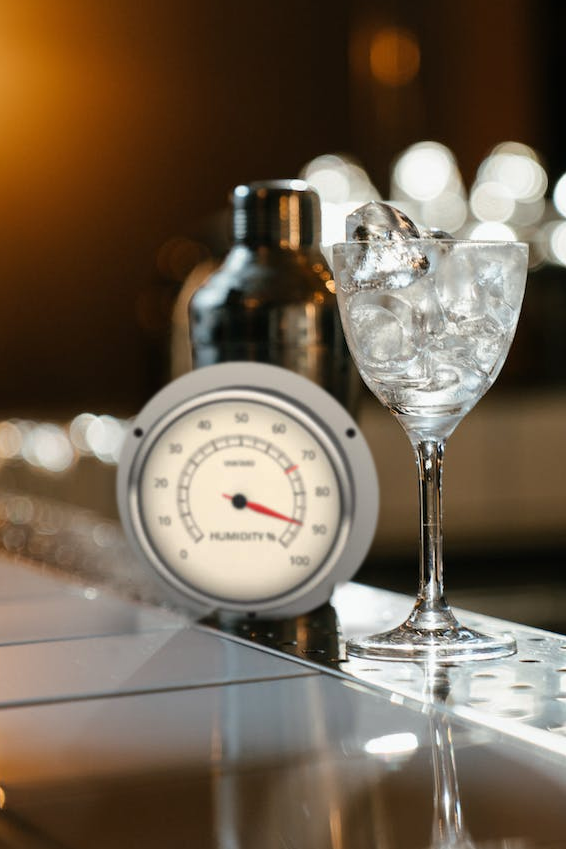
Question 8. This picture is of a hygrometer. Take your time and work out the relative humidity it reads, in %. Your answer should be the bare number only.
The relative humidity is 90
